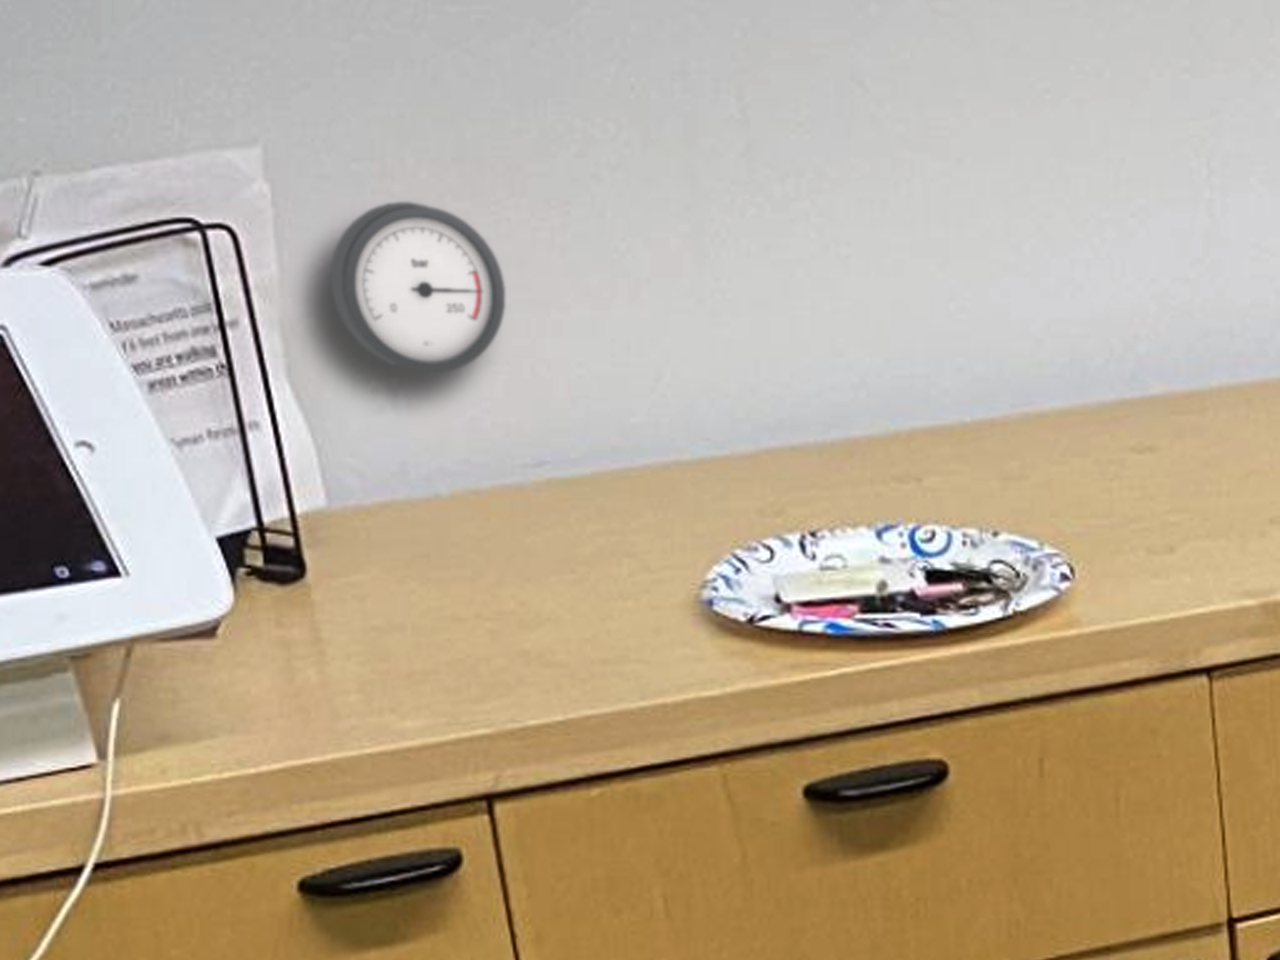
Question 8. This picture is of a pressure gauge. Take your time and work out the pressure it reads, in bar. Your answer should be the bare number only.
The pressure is 220
